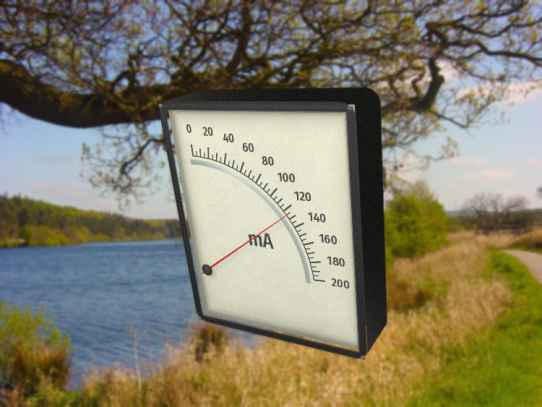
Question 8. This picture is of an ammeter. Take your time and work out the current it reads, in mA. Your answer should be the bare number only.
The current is 125
